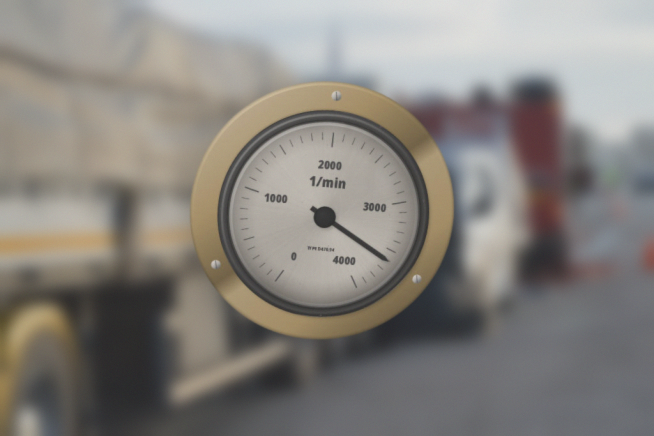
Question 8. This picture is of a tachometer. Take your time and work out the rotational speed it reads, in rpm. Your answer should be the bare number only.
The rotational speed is 3600
